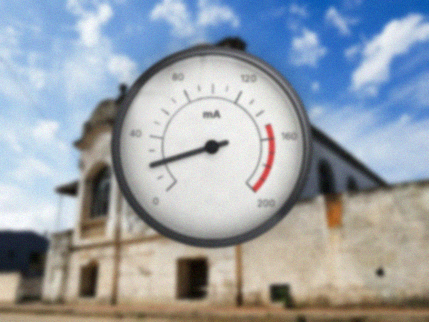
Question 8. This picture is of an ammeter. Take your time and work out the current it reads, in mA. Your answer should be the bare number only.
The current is 20
